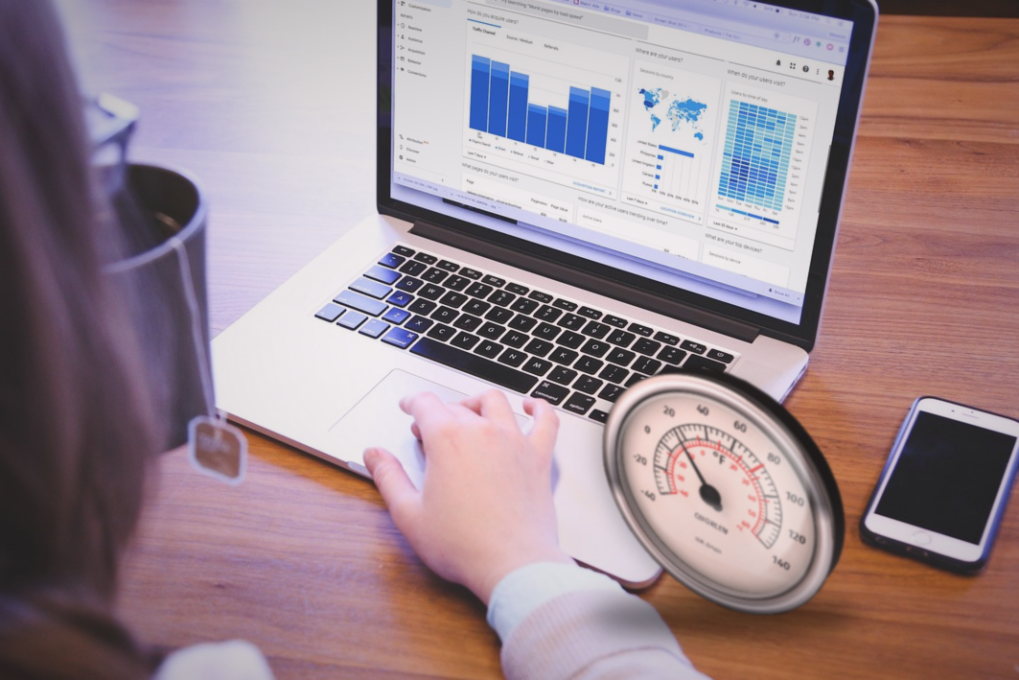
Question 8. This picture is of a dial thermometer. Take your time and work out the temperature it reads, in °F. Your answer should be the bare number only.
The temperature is 20
